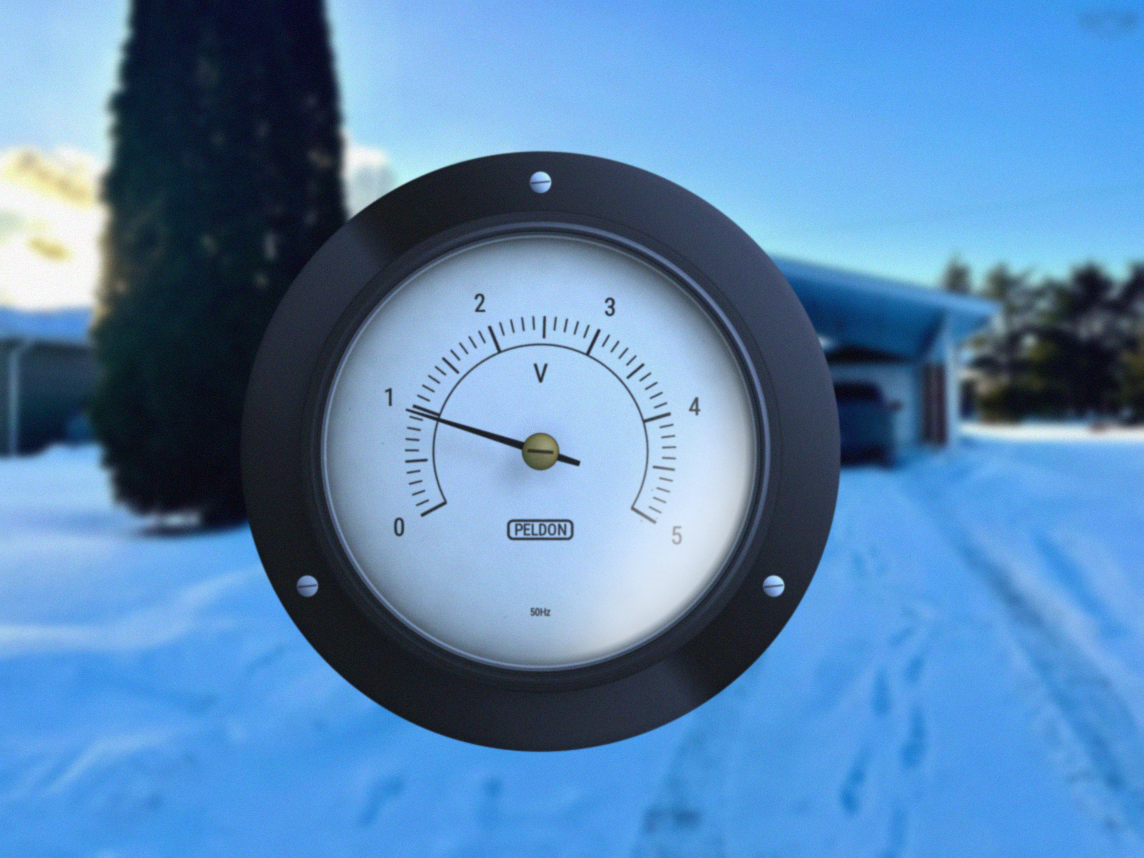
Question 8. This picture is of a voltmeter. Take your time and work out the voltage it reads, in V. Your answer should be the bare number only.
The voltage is 0.95
